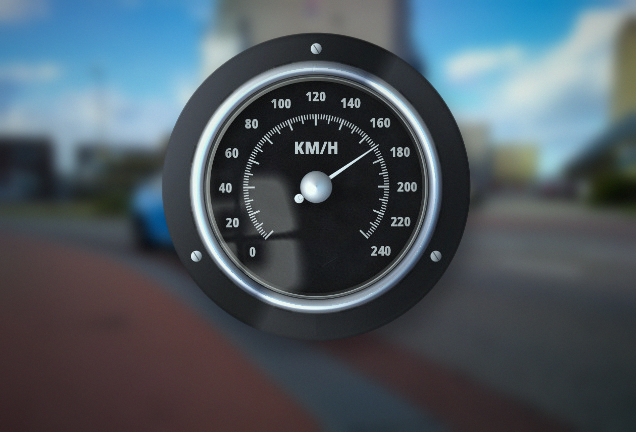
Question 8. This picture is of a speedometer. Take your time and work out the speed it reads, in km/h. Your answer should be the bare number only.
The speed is 170
